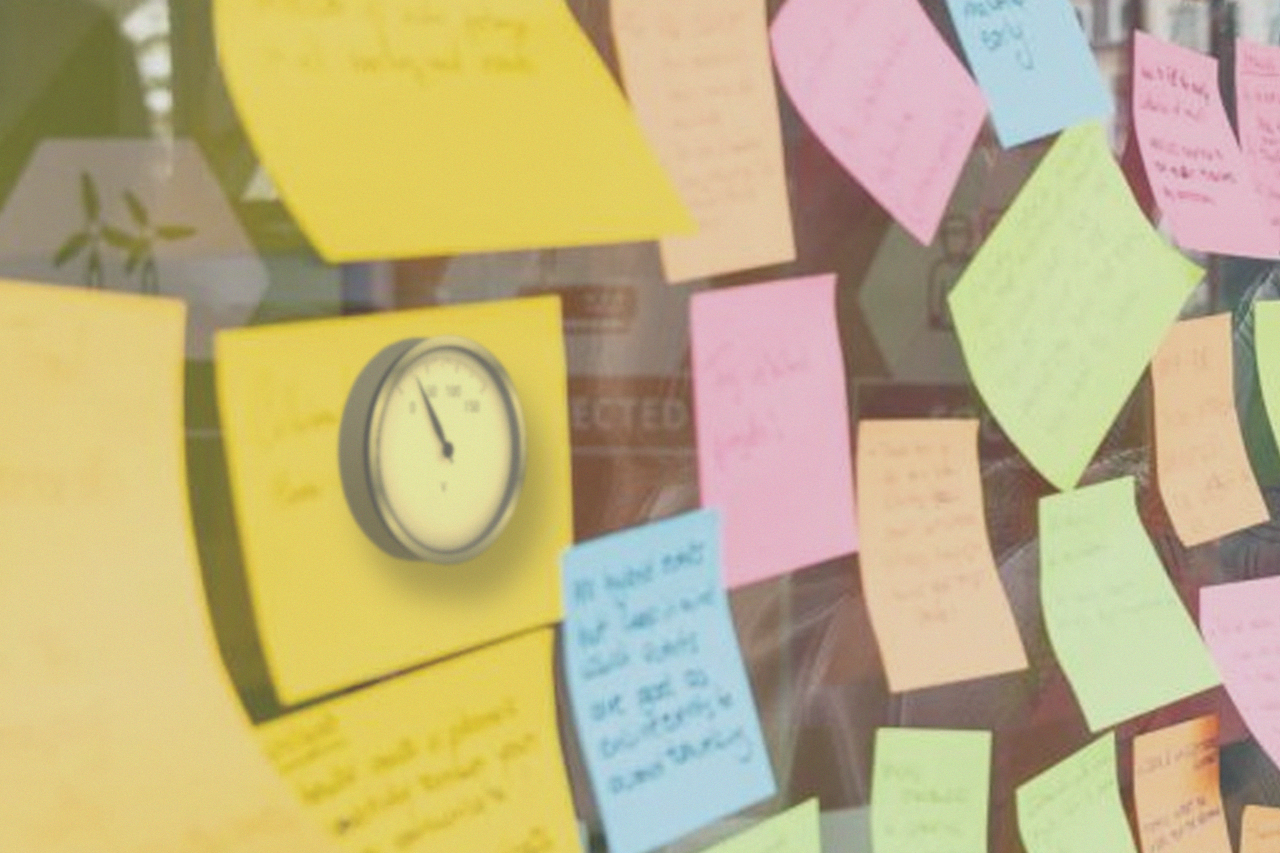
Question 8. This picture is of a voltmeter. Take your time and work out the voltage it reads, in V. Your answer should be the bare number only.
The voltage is 25
